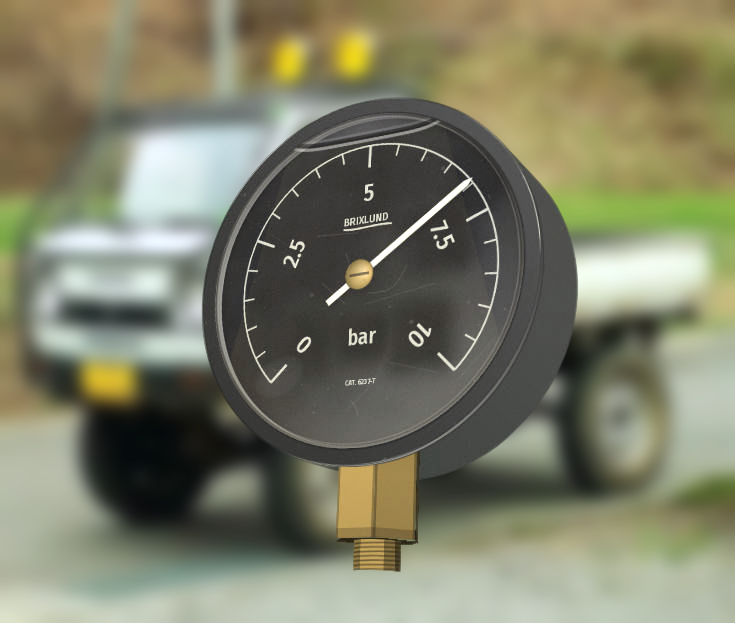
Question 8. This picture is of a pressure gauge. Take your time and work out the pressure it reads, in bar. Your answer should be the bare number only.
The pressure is 7
